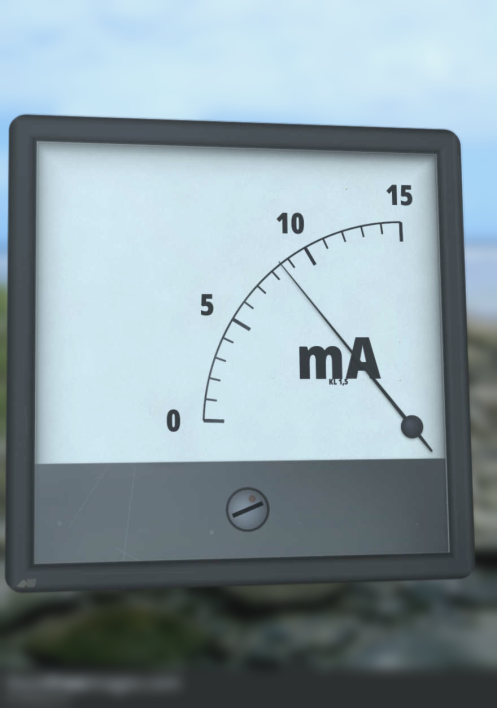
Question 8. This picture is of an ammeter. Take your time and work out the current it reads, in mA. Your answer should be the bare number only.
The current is 8.5
